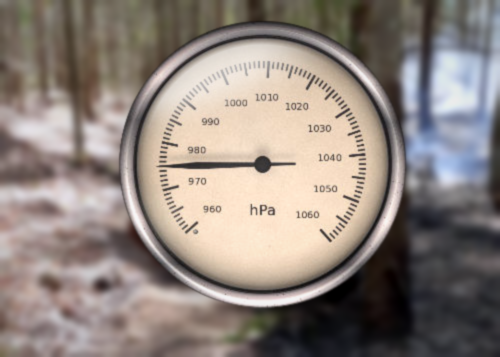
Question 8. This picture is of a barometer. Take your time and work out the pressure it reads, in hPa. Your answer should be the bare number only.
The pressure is 975
